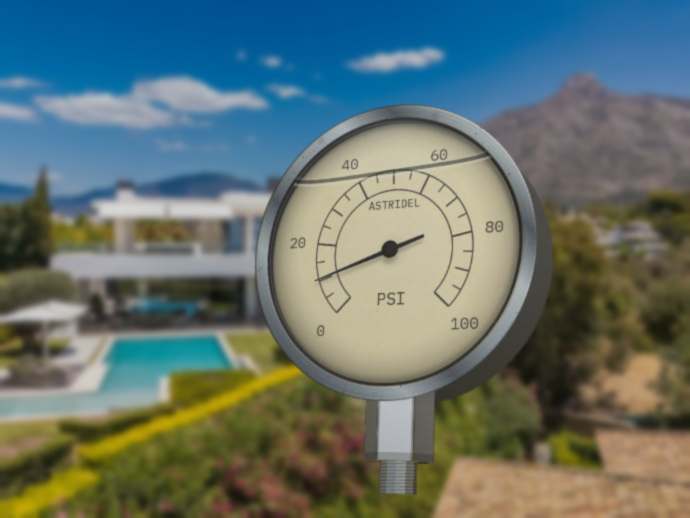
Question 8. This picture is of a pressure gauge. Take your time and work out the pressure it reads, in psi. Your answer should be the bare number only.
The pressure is 10
